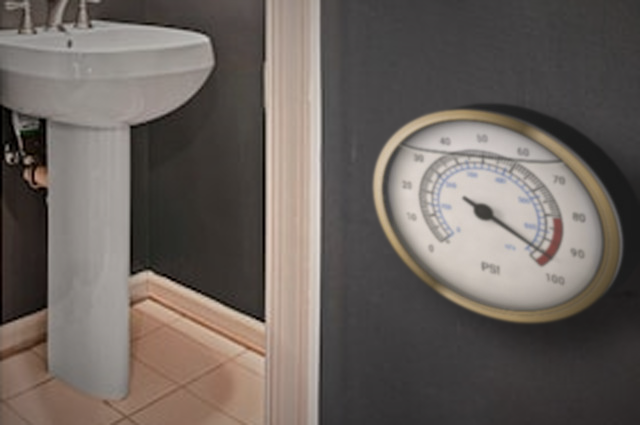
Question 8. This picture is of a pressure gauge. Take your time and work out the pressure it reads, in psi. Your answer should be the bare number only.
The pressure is 95
